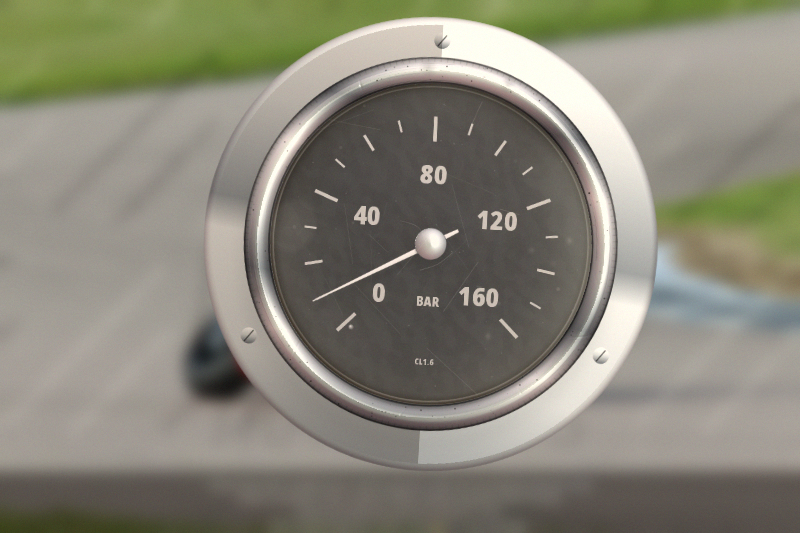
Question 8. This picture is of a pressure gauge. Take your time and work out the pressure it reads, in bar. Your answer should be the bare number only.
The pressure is 10
